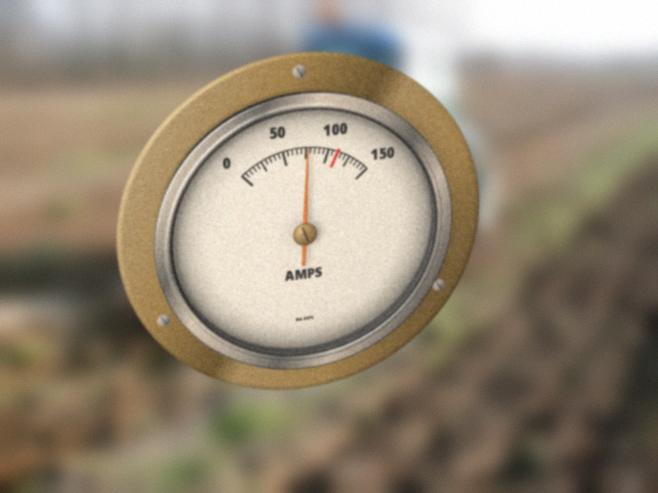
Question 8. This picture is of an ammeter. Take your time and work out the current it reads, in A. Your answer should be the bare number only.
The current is 75
